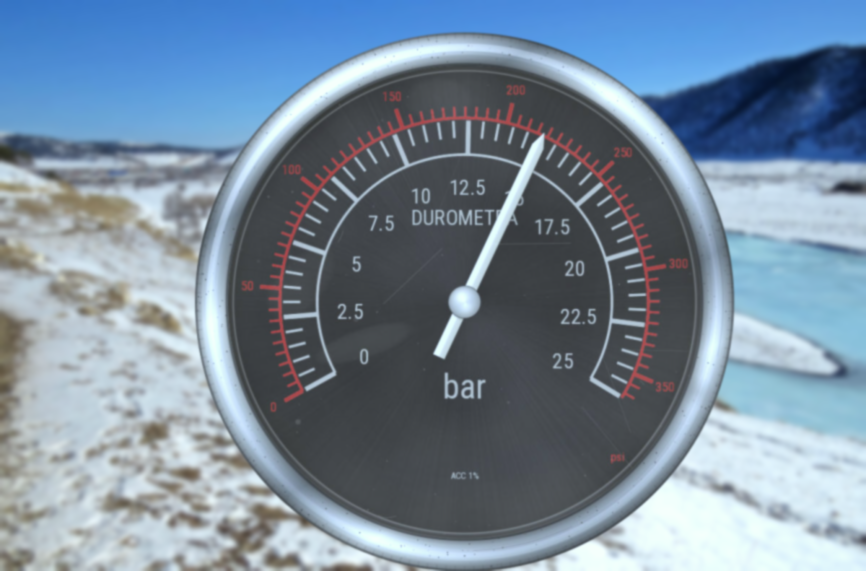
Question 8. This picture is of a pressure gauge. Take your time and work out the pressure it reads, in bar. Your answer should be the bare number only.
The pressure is 15
